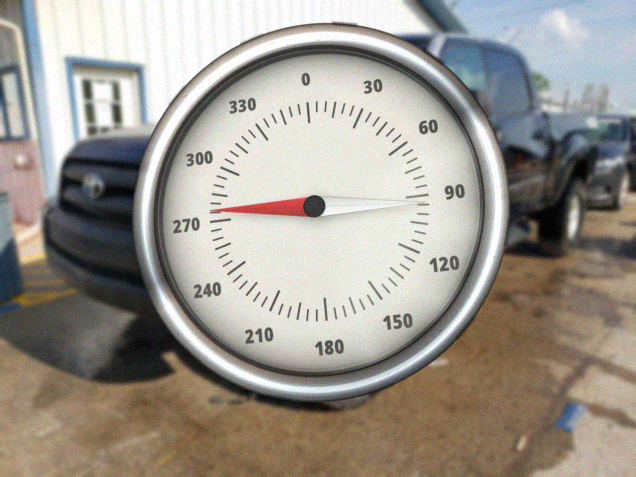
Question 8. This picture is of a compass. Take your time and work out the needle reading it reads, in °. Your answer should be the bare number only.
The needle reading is 275
